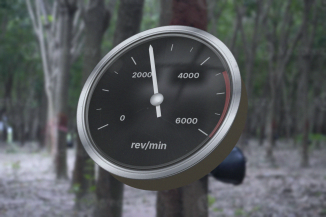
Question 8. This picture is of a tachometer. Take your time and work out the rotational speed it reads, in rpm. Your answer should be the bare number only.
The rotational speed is 2500
